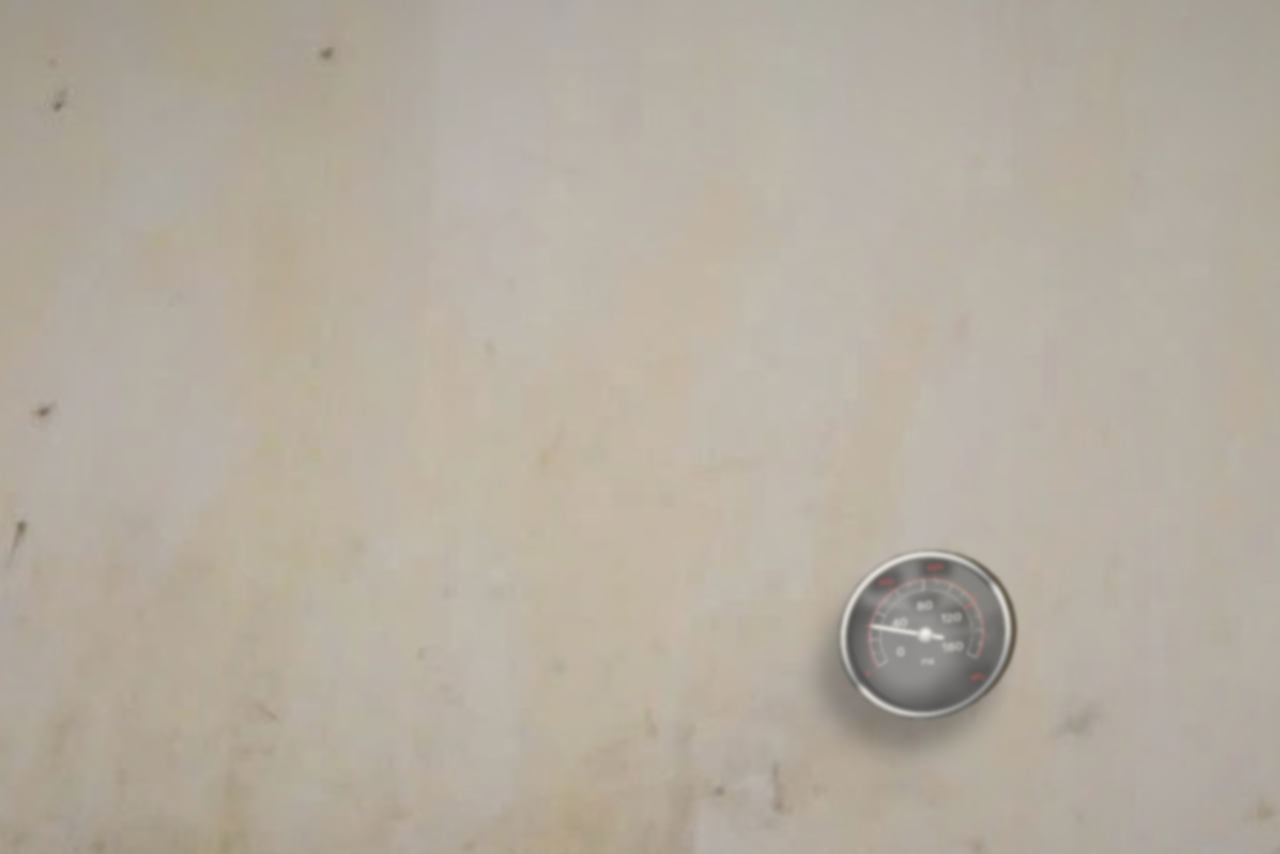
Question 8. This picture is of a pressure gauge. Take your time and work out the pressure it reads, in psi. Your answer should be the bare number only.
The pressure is 30
